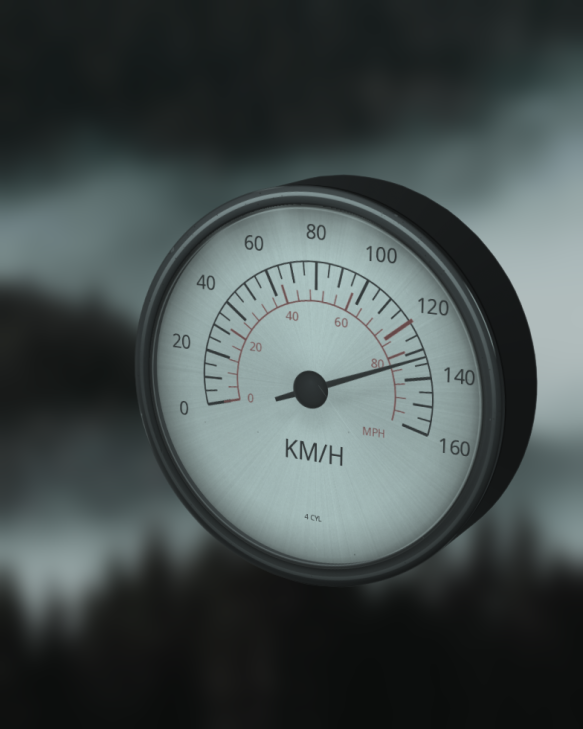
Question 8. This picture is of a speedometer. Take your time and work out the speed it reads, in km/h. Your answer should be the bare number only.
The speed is 132.5
